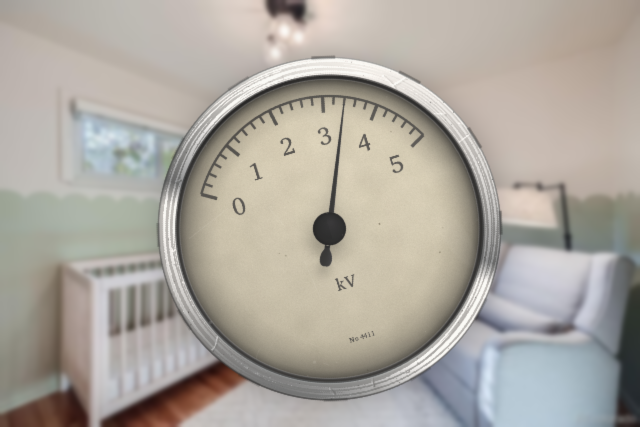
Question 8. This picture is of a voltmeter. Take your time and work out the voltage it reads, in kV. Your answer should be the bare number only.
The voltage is 3.4
